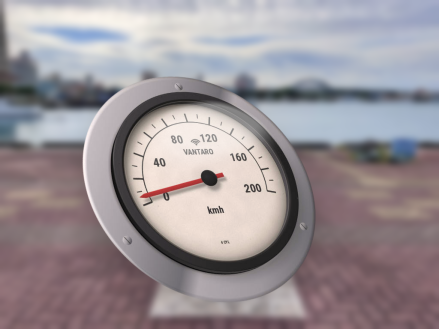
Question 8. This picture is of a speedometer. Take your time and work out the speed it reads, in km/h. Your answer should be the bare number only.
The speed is 5
